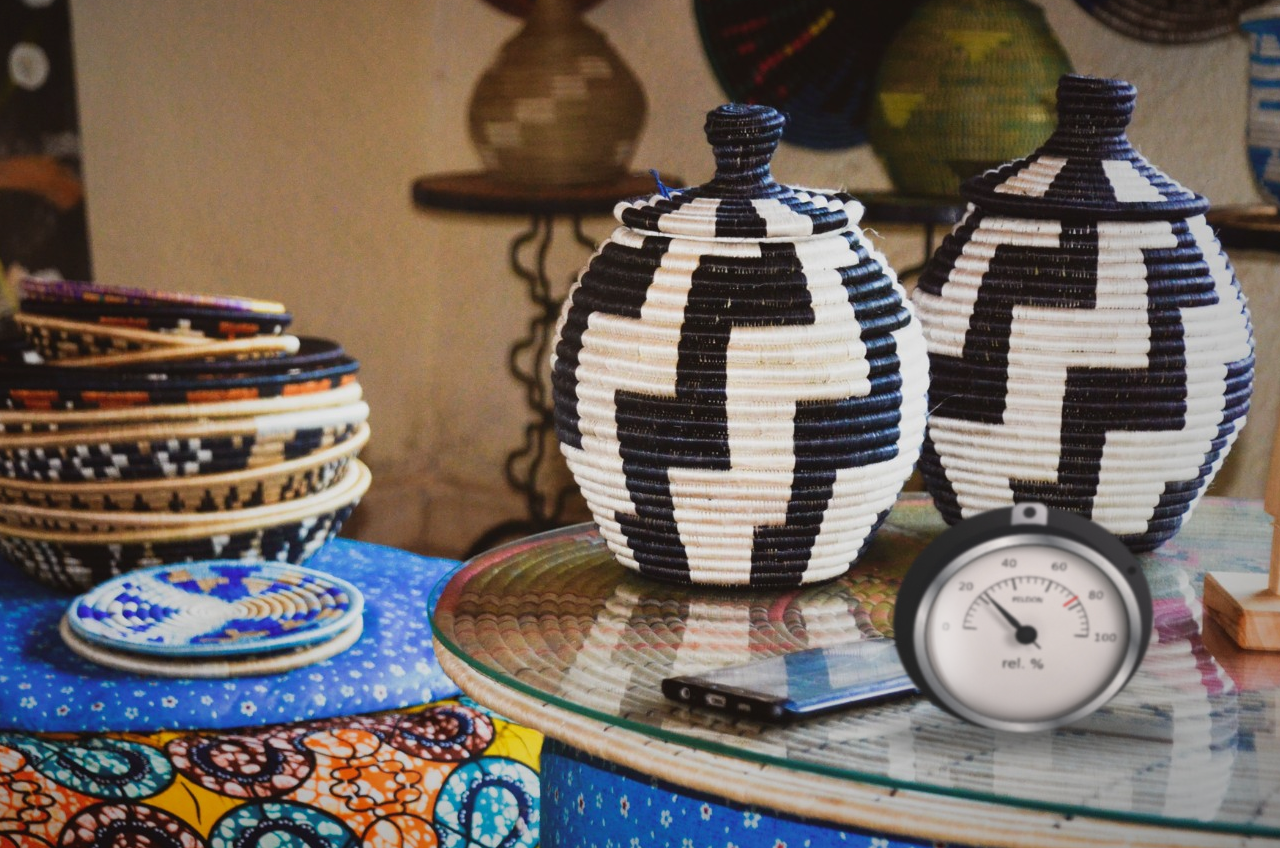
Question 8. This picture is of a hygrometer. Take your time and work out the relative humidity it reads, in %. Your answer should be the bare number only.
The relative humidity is 24
